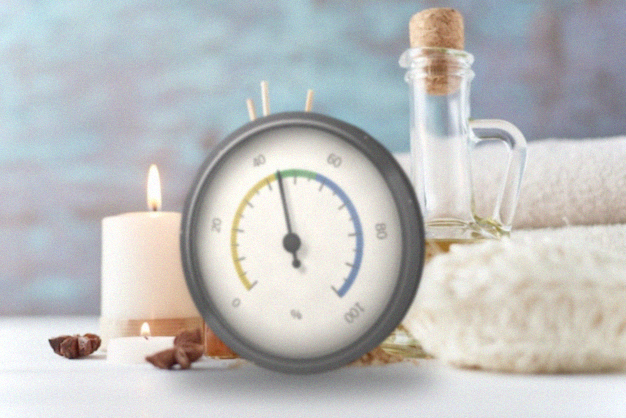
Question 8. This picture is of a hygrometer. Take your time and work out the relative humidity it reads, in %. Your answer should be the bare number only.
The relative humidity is 45
